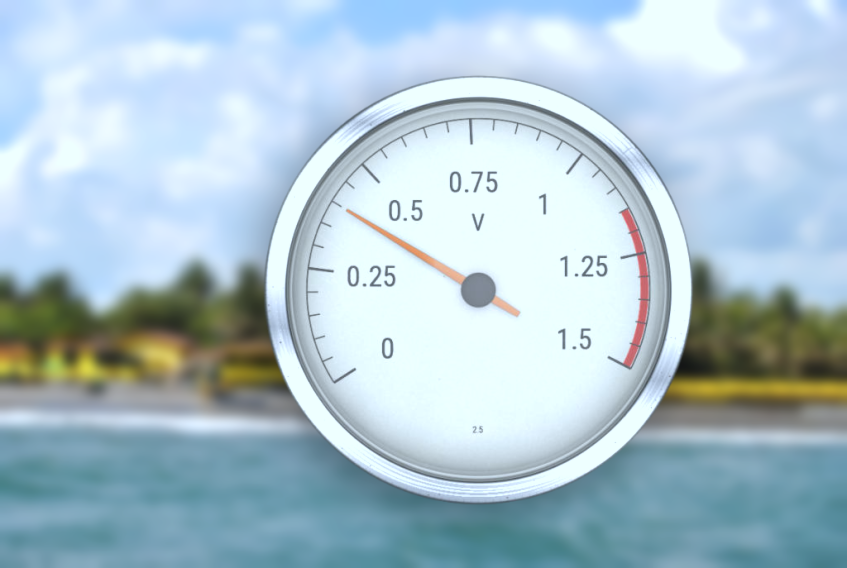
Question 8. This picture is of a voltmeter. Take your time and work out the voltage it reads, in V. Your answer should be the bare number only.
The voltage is 0.4
